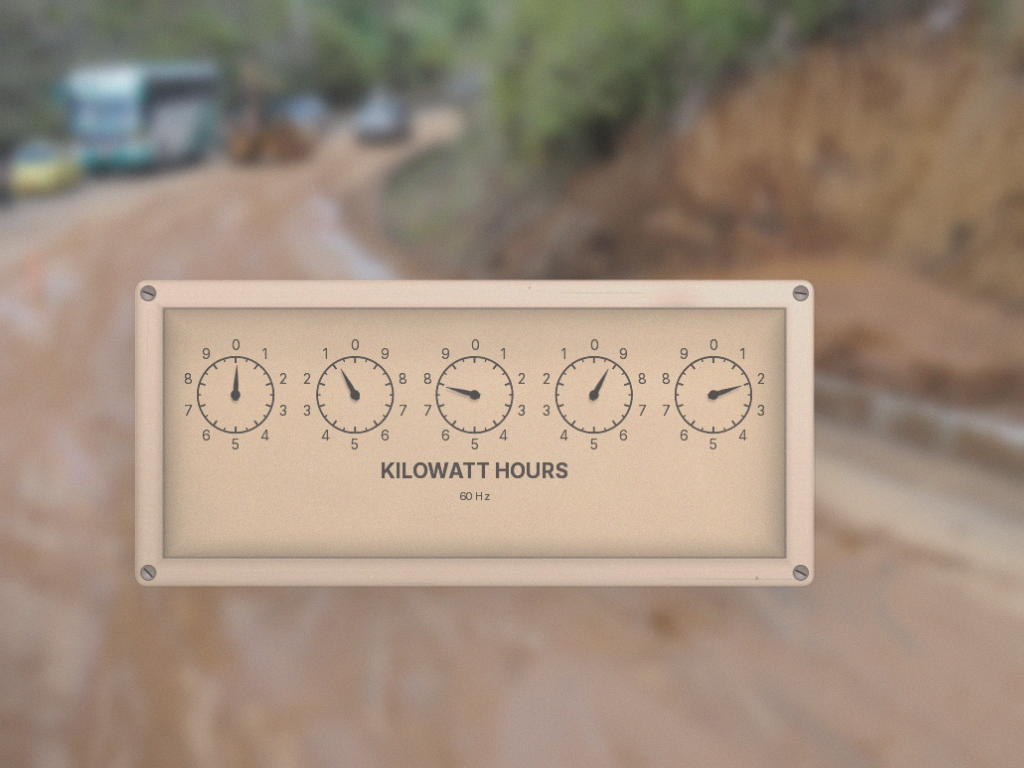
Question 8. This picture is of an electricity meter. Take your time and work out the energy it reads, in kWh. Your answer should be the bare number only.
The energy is 792
